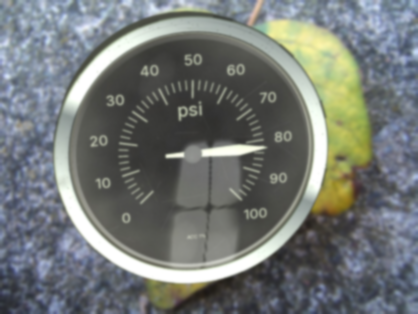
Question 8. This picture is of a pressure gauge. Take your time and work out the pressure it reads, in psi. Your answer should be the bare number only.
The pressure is 82
